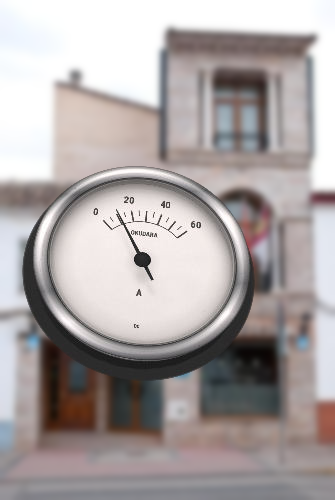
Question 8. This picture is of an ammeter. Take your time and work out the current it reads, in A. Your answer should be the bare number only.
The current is 10
